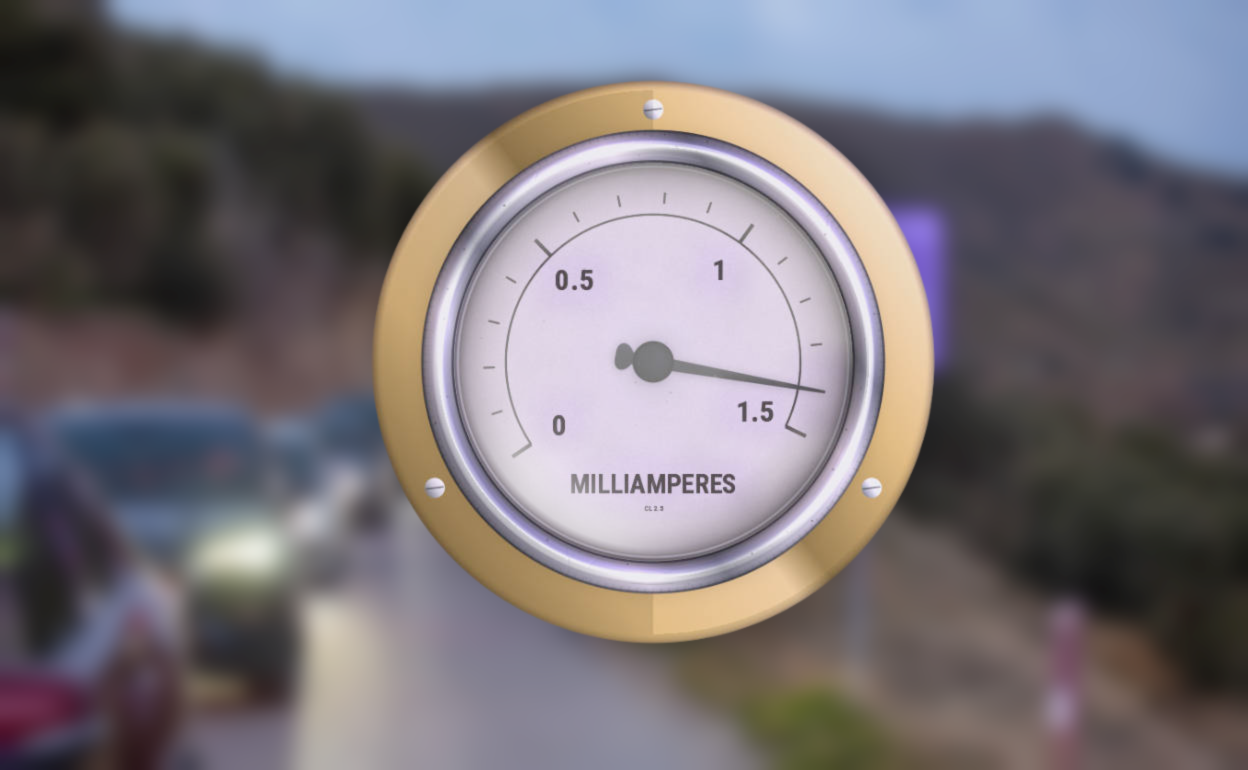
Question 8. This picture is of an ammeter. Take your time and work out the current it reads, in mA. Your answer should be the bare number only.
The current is 1.4
